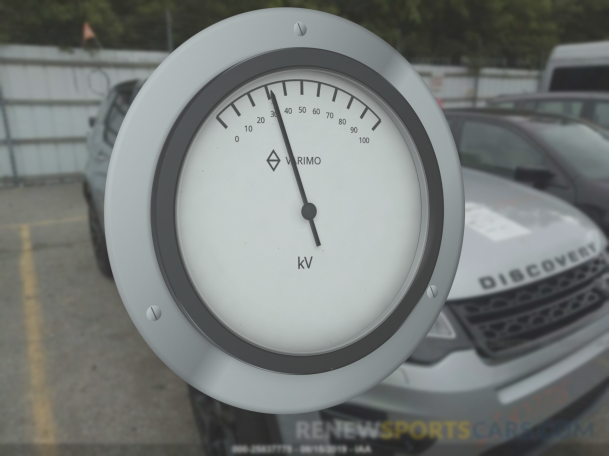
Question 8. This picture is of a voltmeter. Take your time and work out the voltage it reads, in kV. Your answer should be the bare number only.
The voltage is 30
